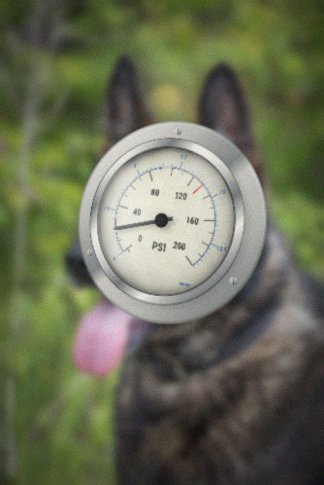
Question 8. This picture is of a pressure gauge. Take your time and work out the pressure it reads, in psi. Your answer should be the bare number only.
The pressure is 20
